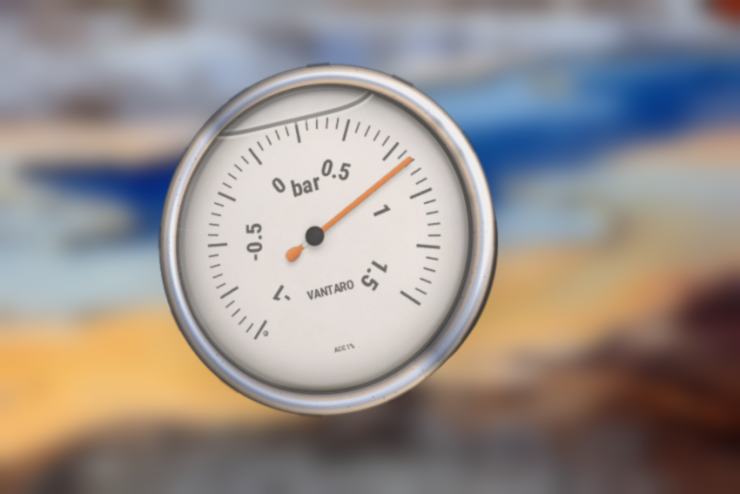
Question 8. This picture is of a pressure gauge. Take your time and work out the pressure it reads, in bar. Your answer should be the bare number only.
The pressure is 0.85
